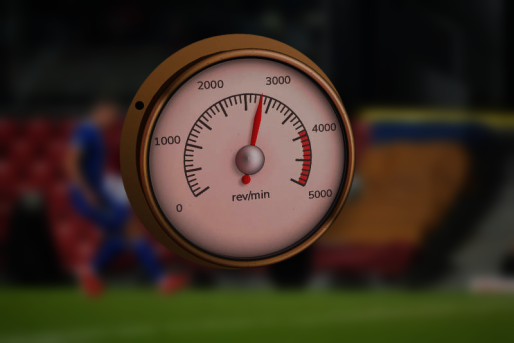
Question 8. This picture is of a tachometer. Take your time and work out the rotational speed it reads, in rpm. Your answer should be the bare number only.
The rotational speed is 2800
